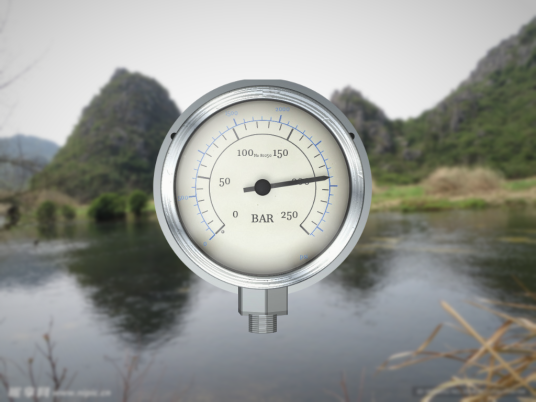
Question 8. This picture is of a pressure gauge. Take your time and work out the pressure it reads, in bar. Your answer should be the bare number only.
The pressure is 200
